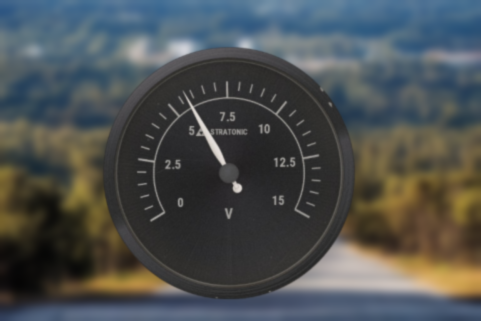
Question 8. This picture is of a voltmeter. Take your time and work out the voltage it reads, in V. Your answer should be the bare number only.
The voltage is 5.75
